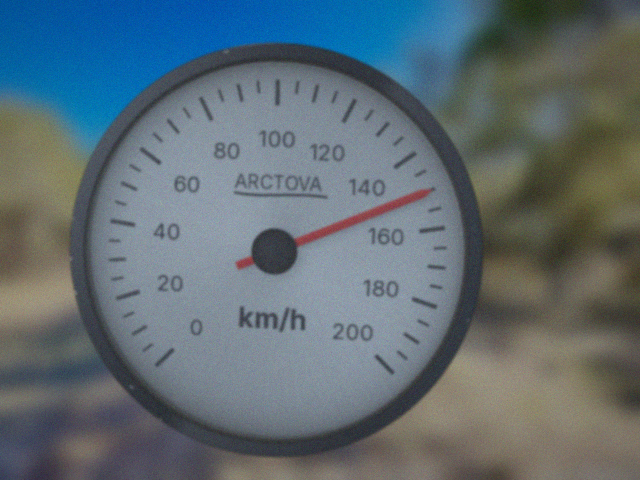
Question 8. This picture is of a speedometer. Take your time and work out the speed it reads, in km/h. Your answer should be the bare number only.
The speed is 150
